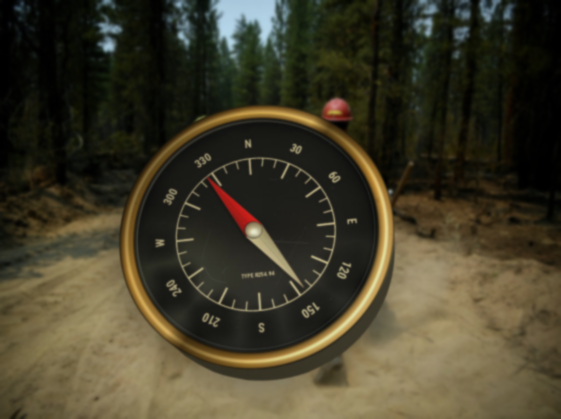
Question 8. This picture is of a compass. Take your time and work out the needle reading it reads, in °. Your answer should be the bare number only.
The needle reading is 325
